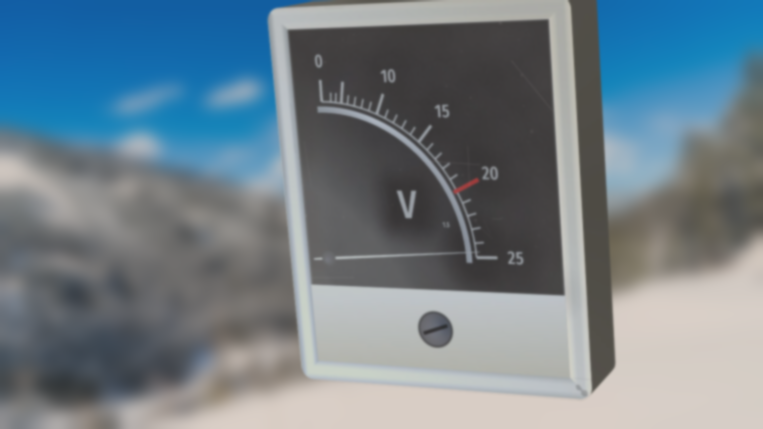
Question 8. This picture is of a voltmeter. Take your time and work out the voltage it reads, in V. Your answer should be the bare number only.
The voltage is 24.5
